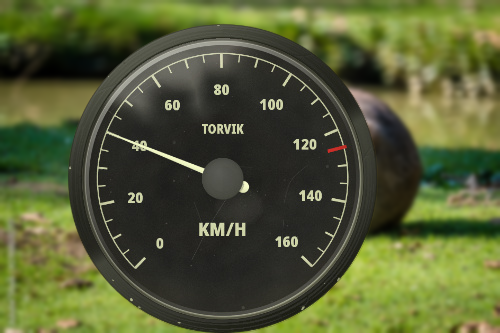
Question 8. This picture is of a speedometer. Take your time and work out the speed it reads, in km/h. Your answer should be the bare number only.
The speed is 40
